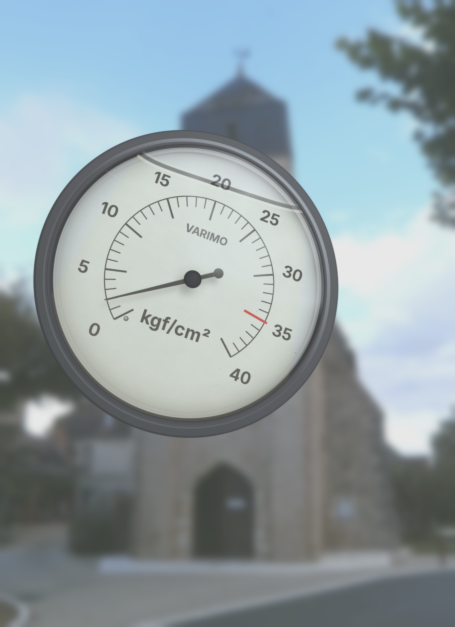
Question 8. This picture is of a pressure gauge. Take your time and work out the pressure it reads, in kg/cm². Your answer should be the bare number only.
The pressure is 2
